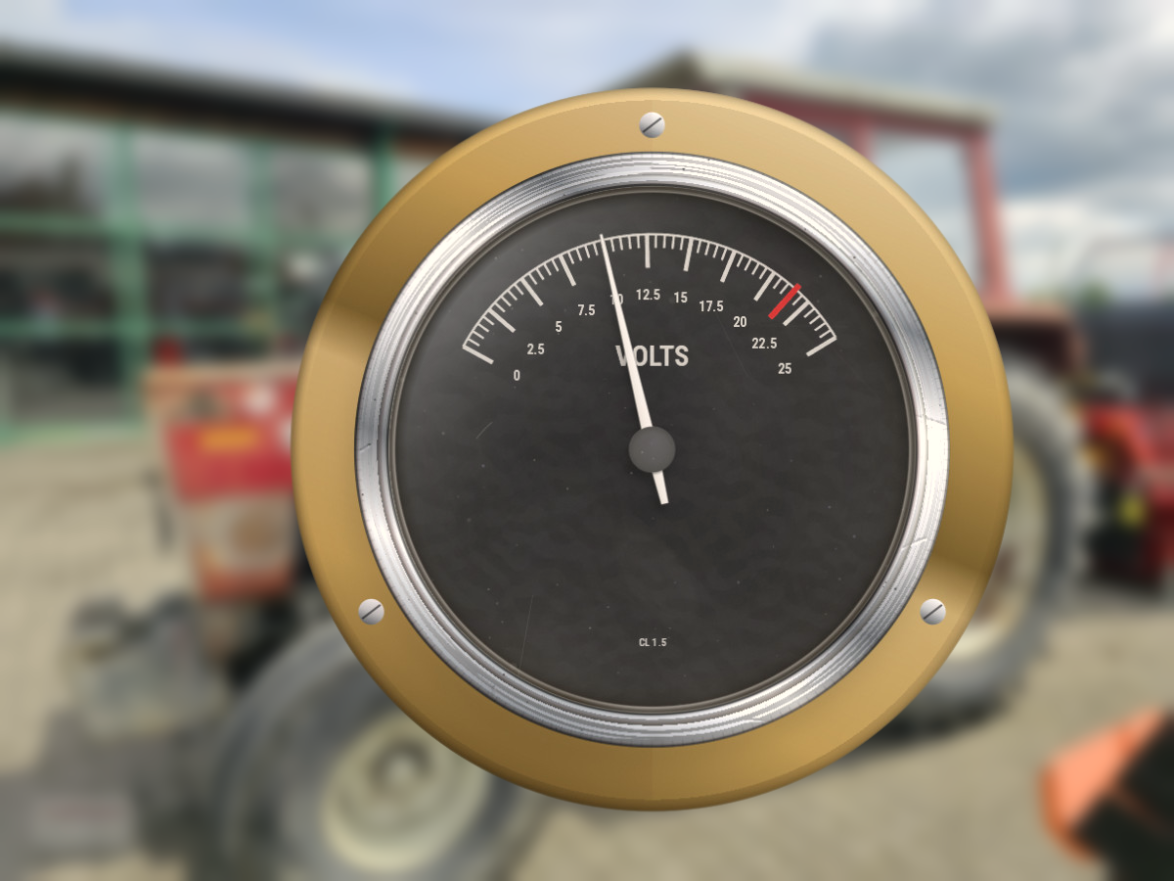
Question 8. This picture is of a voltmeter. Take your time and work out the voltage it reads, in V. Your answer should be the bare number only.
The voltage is 10
